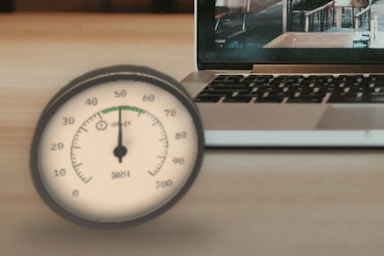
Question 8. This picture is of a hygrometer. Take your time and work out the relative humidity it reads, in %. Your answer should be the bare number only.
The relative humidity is 50
